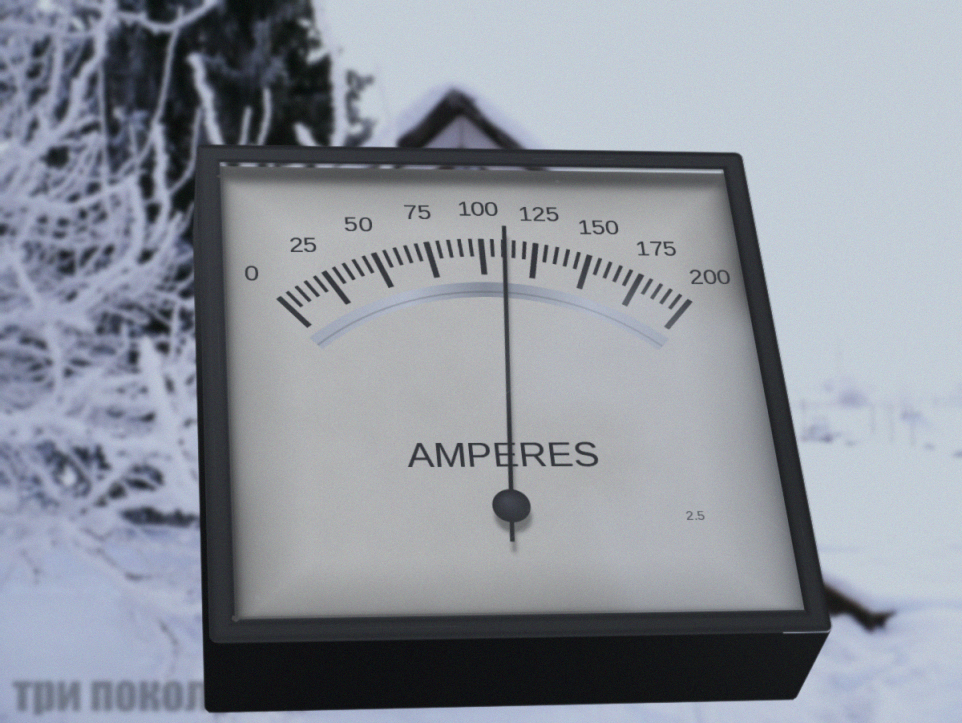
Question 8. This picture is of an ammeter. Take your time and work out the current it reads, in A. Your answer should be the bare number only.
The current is 110
